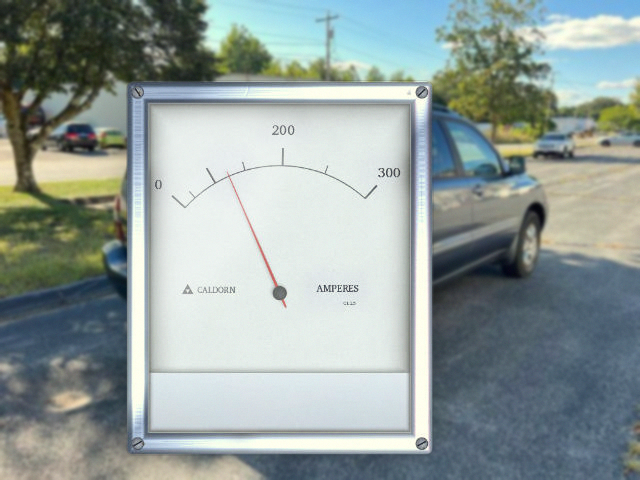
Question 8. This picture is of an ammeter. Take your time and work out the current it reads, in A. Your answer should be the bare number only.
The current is 125
